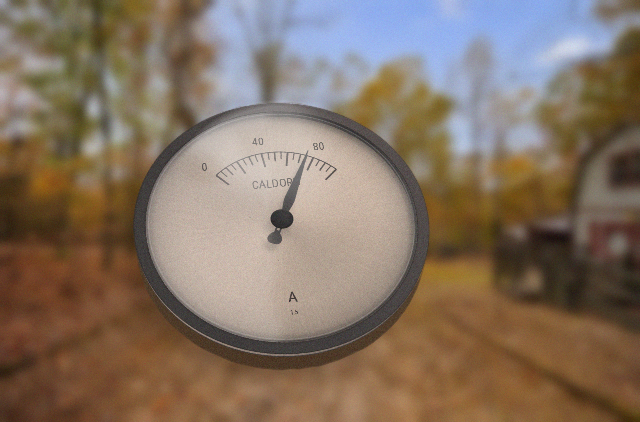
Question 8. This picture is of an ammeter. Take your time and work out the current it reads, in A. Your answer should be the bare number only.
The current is 75
